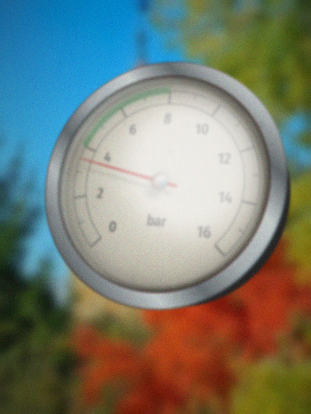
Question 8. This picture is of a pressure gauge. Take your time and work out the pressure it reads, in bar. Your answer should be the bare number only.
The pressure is 3.5
